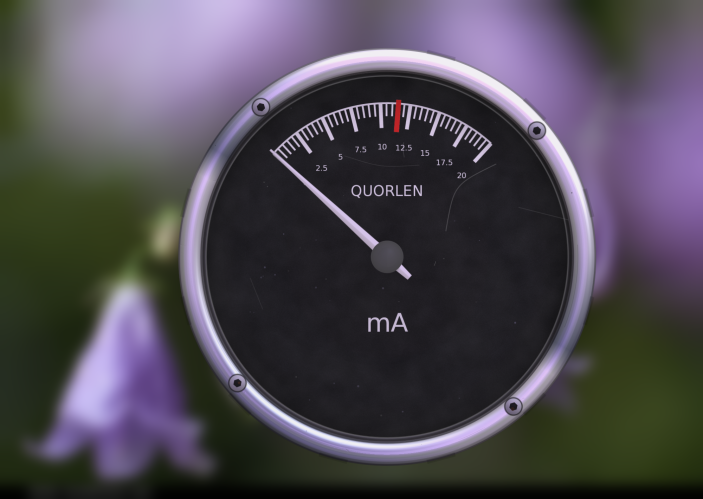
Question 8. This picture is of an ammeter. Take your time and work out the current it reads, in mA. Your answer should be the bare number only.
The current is 0
